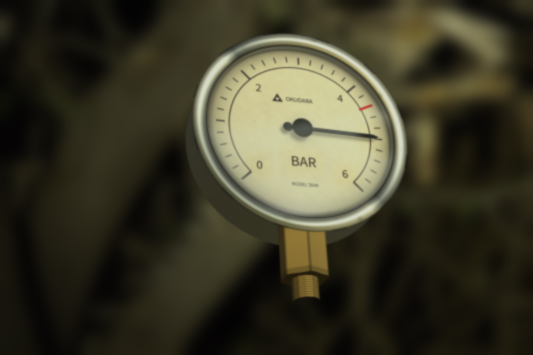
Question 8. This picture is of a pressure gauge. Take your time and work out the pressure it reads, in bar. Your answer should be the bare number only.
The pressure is 5
